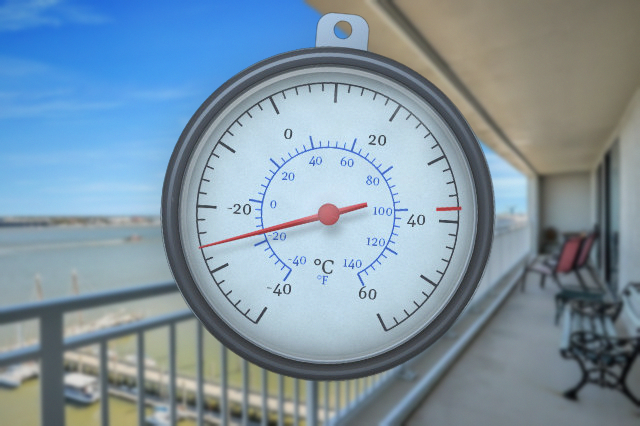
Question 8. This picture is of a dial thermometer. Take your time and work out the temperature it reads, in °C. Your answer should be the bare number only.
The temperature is -26
